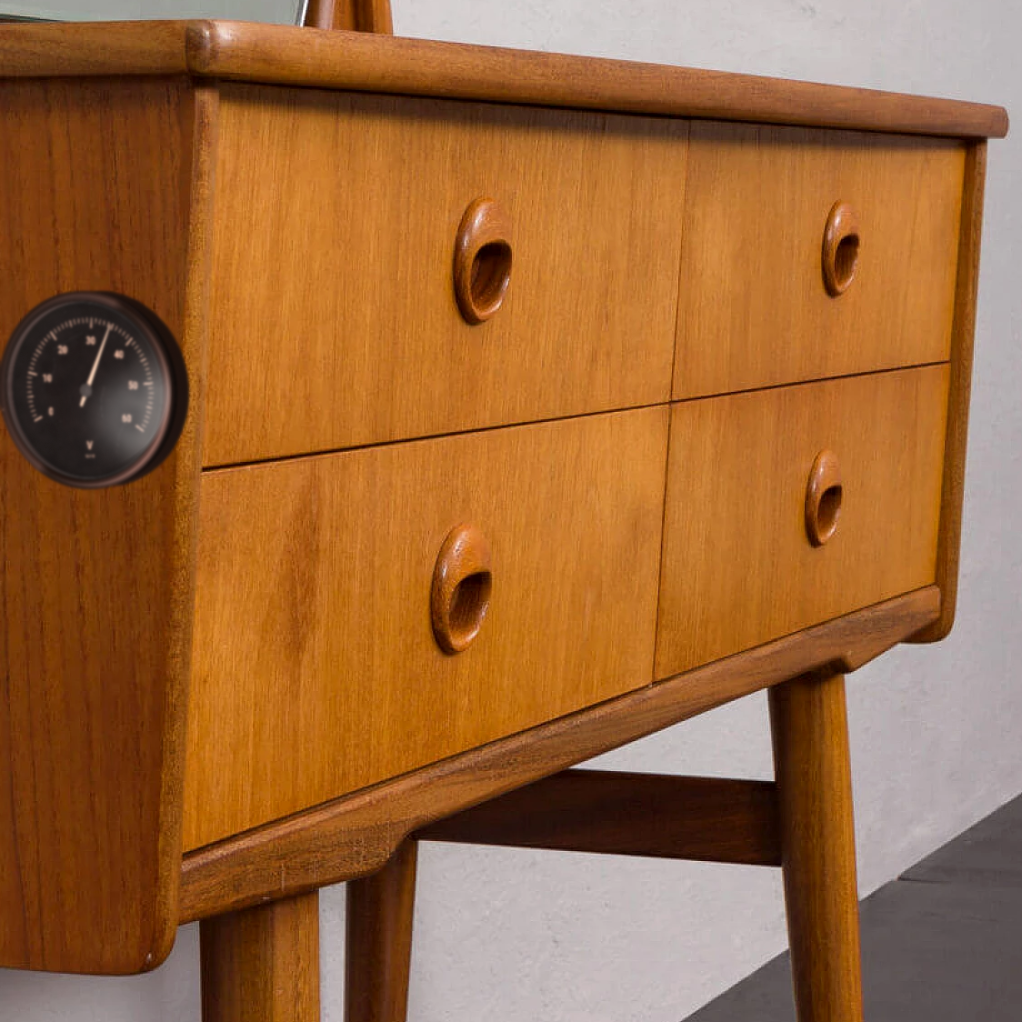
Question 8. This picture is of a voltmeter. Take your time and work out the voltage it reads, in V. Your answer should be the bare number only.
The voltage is 35
